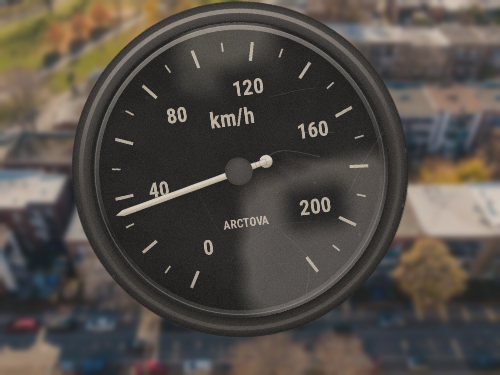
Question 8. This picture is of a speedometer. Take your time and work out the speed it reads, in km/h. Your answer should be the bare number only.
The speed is 35
